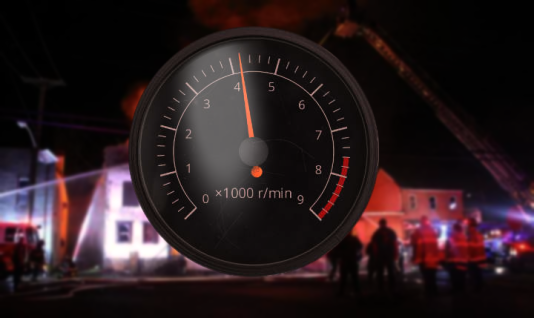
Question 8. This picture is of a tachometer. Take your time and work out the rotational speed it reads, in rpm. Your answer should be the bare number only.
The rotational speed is 4200
